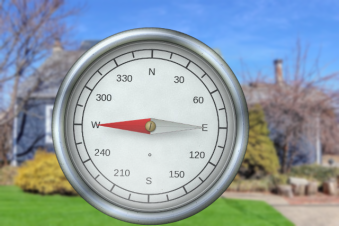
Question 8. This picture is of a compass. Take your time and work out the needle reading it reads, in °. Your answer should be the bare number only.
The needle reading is 270
